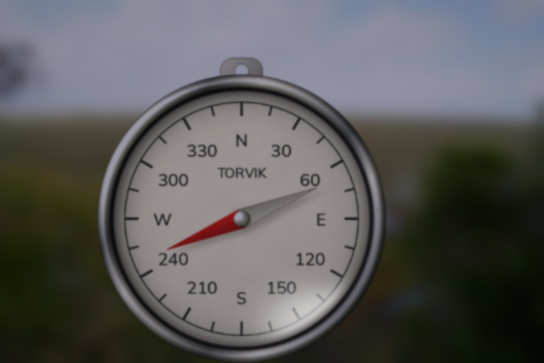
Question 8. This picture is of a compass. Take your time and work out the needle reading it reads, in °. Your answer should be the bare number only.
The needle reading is 247.5
